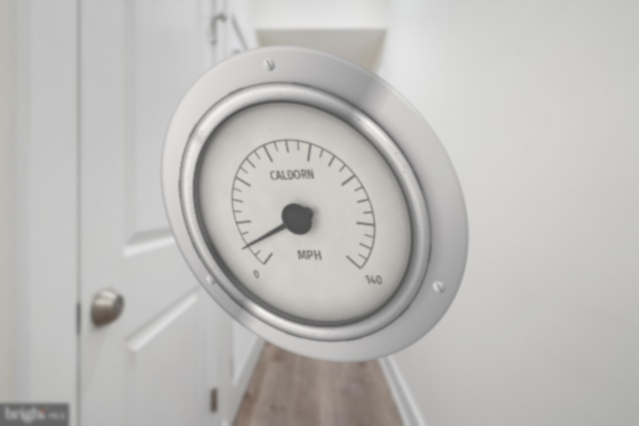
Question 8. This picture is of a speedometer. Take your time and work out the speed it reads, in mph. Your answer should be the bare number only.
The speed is 10
